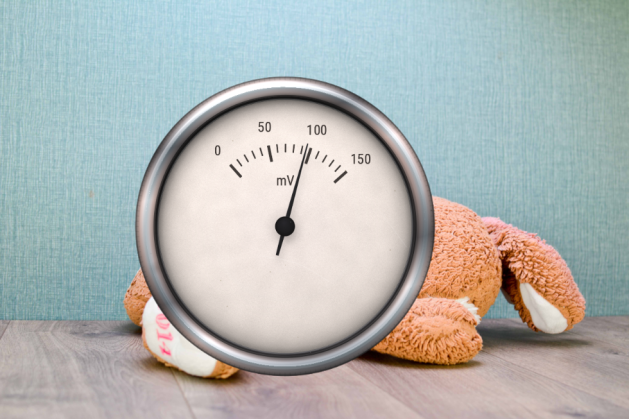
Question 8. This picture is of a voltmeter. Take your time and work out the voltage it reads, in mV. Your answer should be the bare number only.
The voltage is 95
